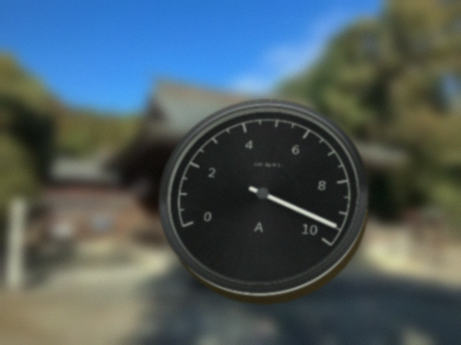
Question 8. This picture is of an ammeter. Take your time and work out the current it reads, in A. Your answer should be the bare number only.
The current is 9.5
